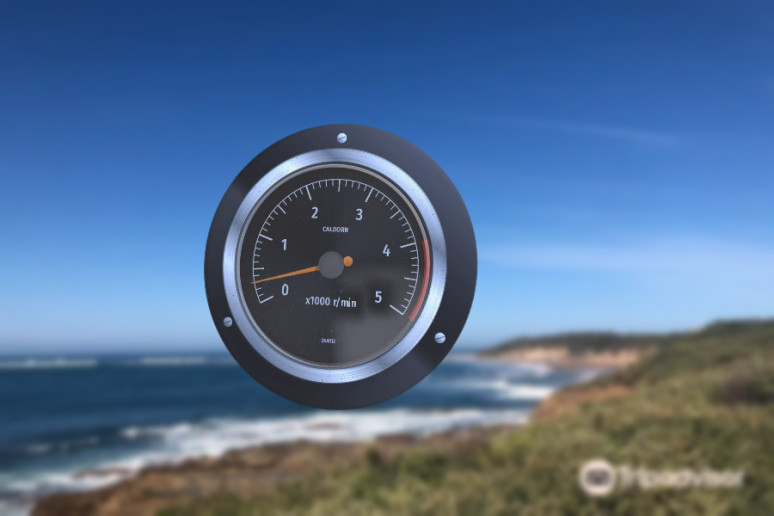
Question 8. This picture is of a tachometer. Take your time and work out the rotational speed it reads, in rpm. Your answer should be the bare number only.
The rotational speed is 300
